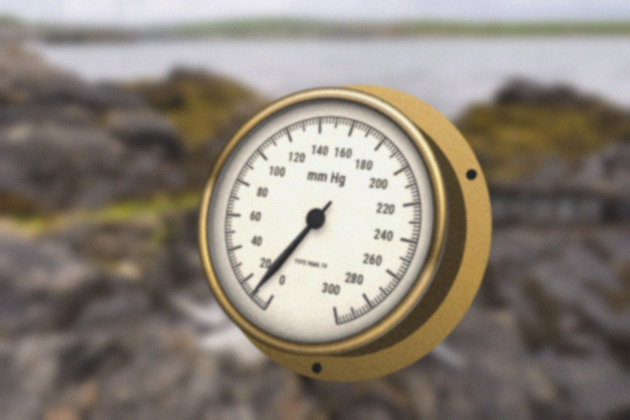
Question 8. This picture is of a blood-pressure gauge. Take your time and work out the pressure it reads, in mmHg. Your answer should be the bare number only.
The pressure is 10
